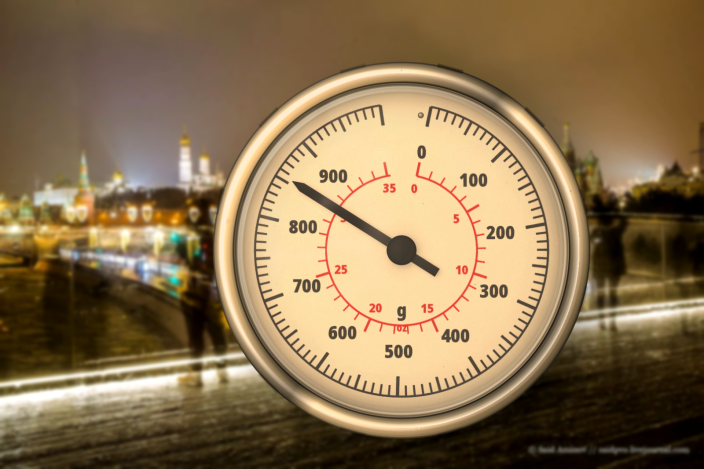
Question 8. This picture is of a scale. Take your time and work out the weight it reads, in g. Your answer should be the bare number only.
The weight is 855
